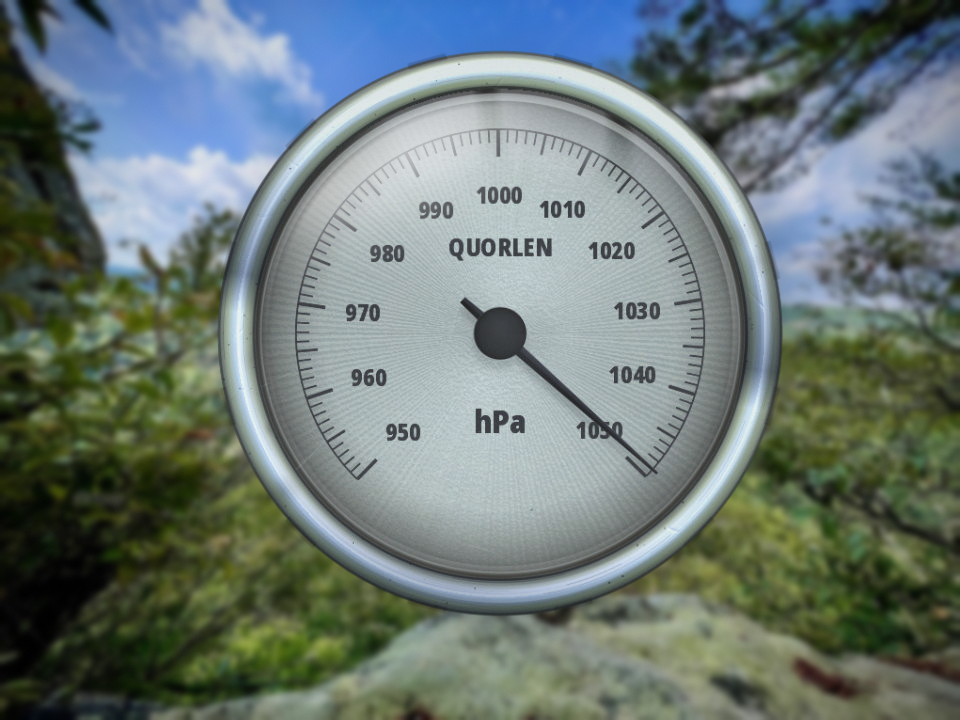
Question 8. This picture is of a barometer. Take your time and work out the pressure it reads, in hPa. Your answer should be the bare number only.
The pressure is 1049
